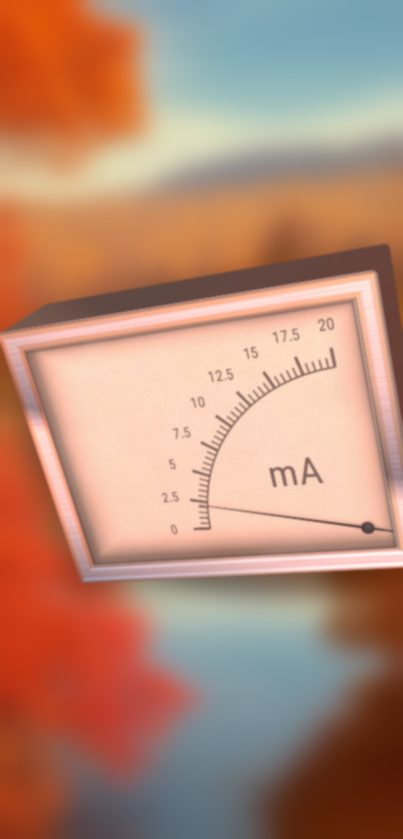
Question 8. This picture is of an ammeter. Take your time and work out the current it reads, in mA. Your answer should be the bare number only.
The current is 2.5
